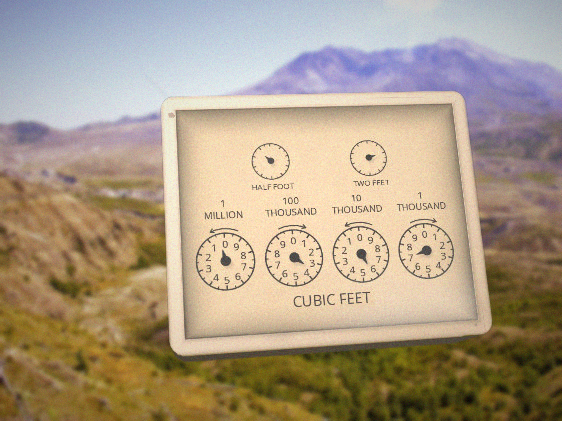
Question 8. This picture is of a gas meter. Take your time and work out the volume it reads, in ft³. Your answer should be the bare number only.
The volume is 35700
